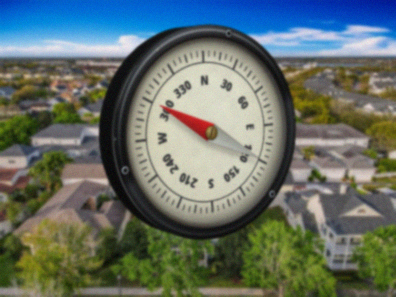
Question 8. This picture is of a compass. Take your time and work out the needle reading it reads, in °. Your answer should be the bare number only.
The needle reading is 300
